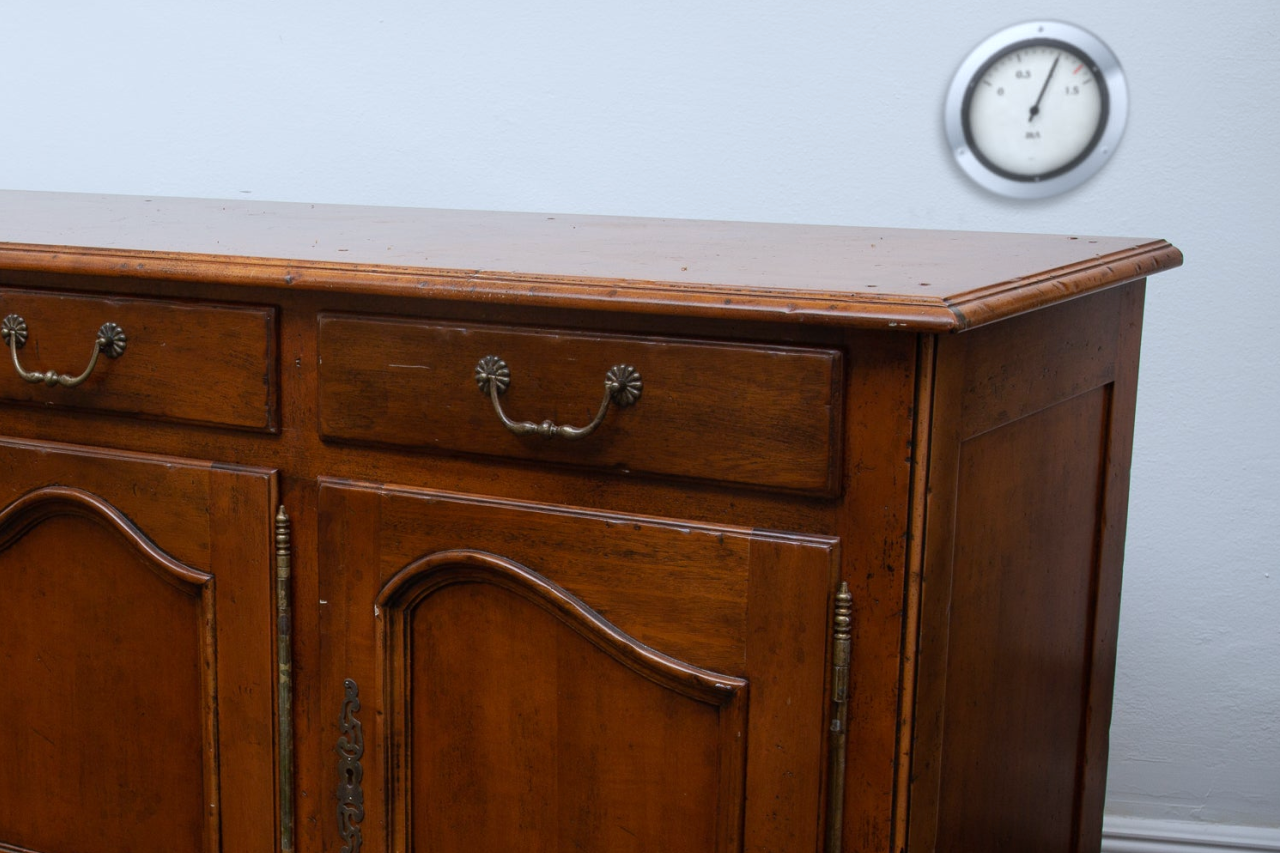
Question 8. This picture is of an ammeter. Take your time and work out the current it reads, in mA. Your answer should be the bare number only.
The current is 1
